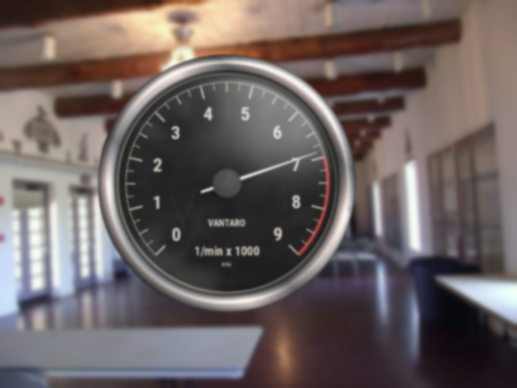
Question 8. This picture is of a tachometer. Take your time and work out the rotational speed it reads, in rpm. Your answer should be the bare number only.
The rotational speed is 6875
